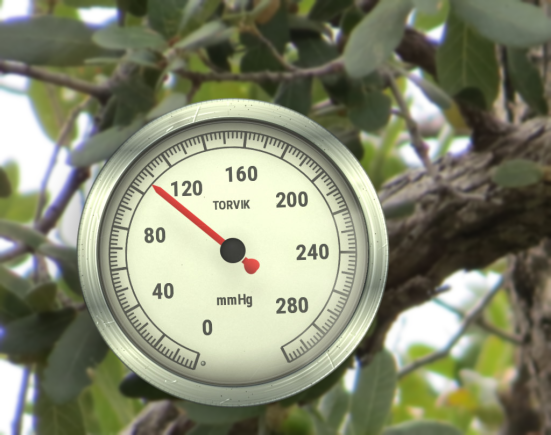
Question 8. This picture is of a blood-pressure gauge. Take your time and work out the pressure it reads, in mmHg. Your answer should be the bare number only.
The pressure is 106
